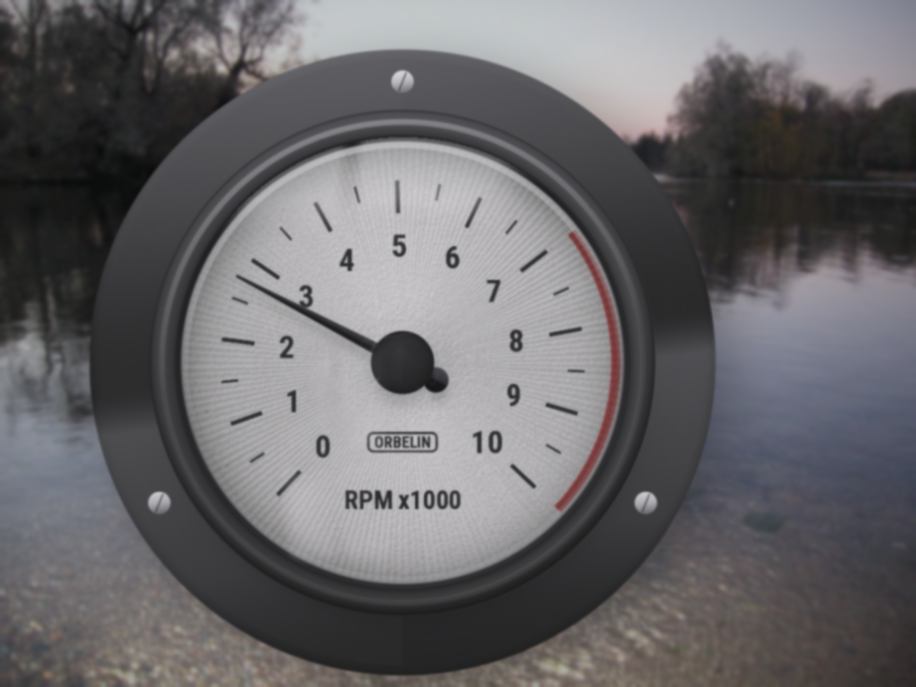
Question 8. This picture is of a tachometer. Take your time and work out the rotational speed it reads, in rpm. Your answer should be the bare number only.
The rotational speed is 2750
